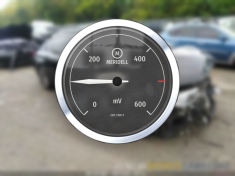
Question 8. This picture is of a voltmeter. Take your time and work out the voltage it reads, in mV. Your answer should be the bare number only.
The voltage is 100
